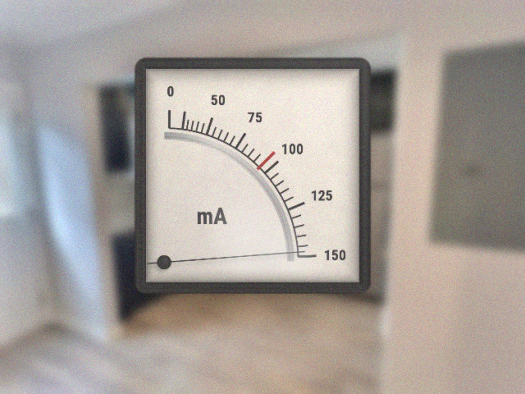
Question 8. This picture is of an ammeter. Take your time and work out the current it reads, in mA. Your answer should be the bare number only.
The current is 147.5
